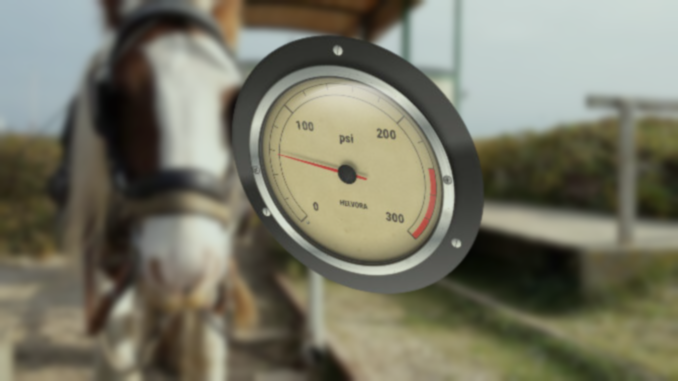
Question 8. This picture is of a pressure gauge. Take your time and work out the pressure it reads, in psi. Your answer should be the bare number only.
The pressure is 60
